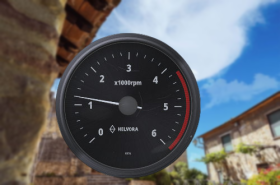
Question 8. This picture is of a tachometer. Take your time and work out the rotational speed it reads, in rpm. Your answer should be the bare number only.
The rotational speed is 1200
